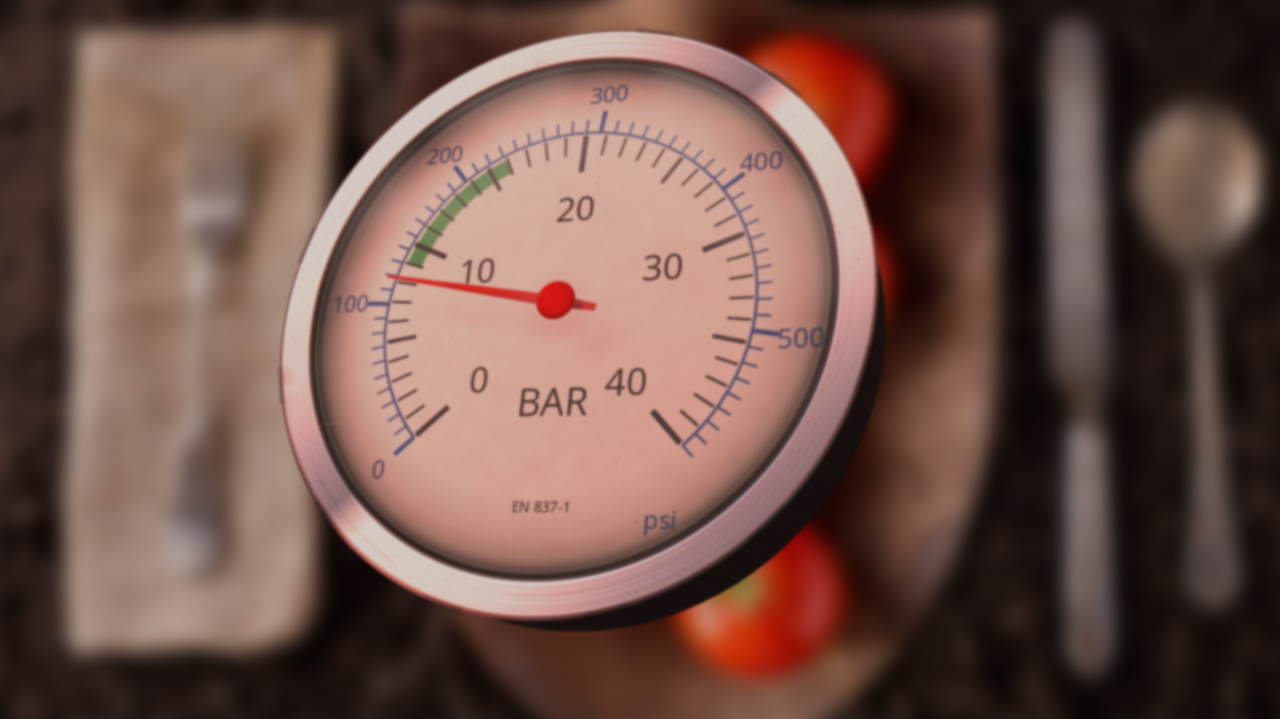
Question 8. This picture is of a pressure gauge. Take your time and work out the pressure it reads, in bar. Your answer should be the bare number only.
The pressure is 8
